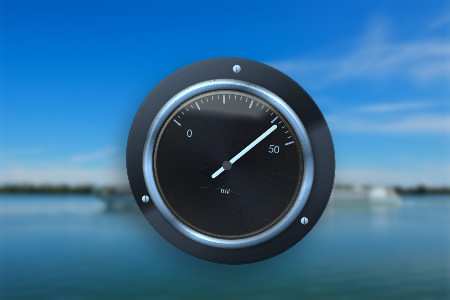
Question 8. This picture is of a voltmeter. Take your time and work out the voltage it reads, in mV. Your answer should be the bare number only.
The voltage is 42
